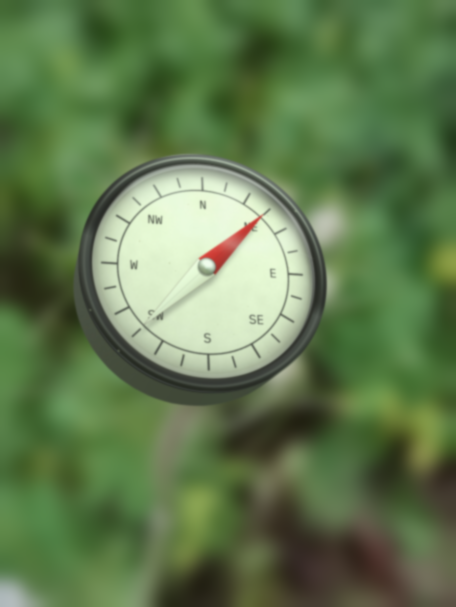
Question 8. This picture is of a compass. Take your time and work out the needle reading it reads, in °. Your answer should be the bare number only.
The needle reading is 45
